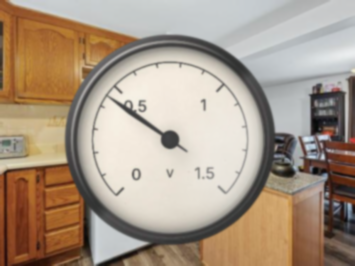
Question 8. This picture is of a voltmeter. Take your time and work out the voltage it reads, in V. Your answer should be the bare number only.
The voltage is 0.45
